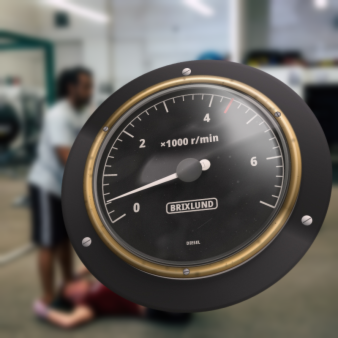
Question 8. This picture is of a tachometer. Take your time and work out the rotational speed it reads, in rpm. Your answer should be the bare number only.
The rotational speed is 400
